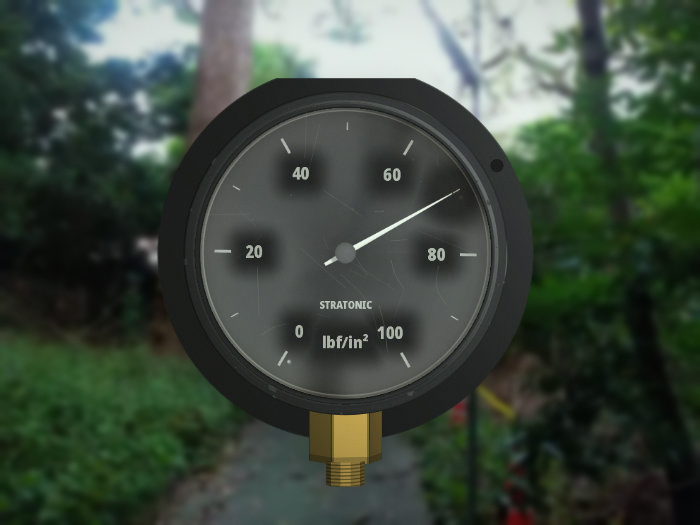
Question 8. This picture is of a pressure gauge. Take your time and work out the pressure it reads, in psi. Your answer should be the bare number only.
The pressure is 70
